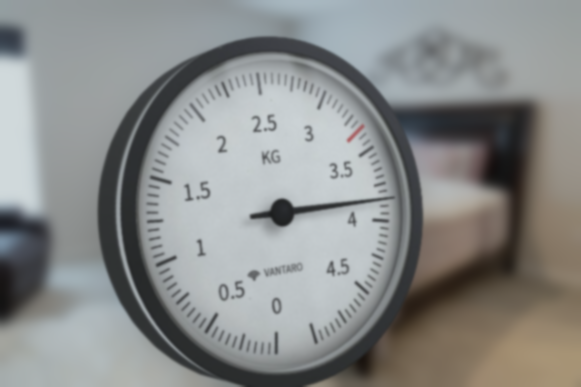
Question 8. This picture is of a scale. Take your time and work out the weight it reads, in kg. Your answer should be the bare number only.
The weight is 3.85
